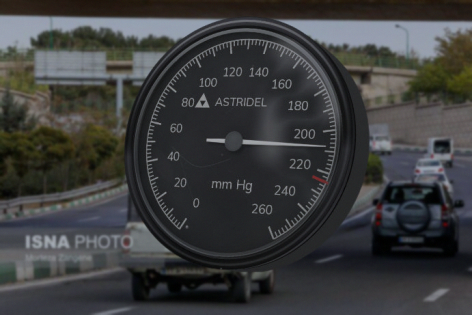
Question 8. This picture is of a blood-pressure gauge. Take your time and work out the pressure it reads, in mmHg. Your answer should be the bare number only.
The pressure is 208
